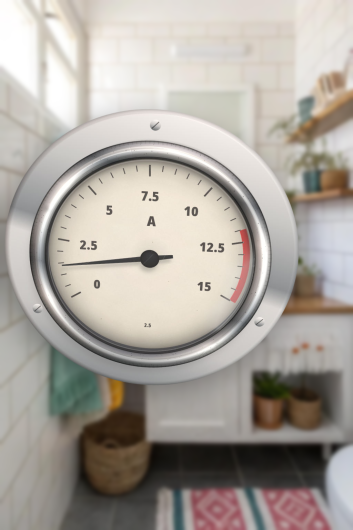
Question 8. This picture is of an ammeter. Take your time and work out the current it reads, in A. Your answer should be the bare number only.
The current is 1.5
